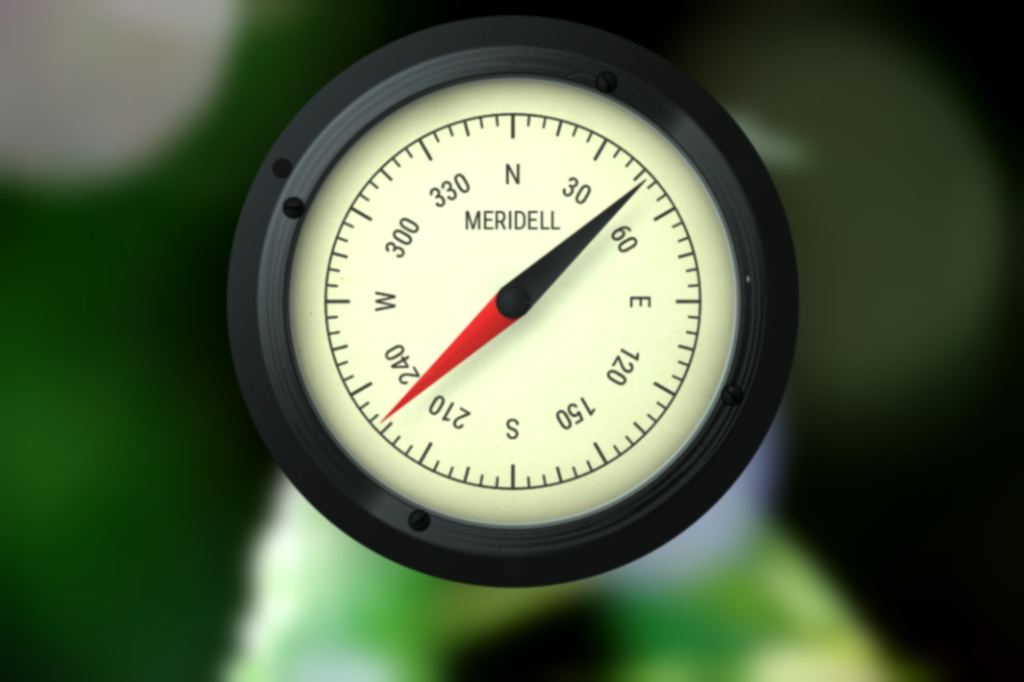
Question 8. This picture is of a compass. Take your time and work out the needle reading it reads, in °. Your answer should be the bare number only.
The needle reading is 227.5
